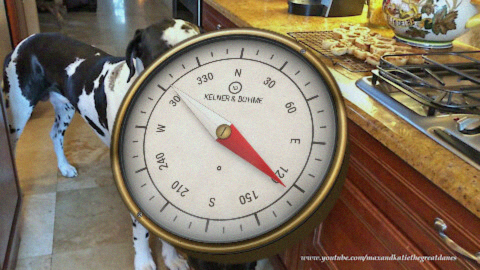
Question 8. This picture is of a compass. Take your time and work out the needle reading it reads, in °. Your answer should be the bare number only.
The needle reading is 125
